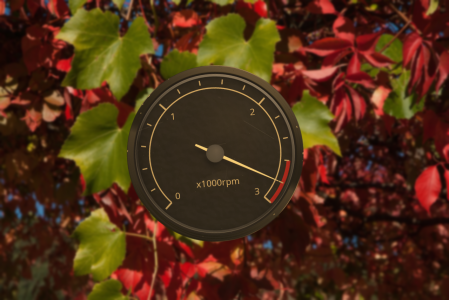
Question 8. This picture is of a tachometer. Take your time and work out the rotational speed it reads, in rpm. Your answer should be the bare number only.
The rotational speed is 2800
